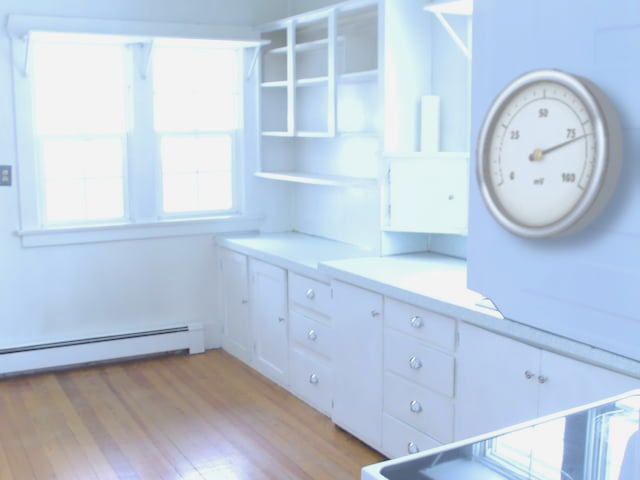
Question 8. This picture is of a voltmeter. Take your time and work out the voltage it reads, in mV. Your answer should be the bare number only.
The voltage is 80
